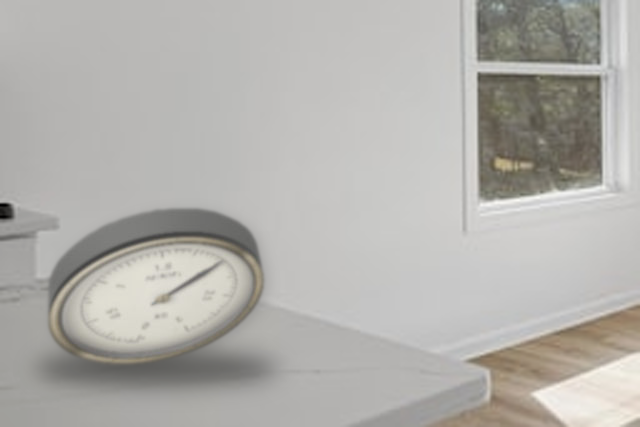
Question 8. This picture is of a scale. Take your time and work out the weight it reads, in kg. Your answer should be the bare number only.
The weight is 2
